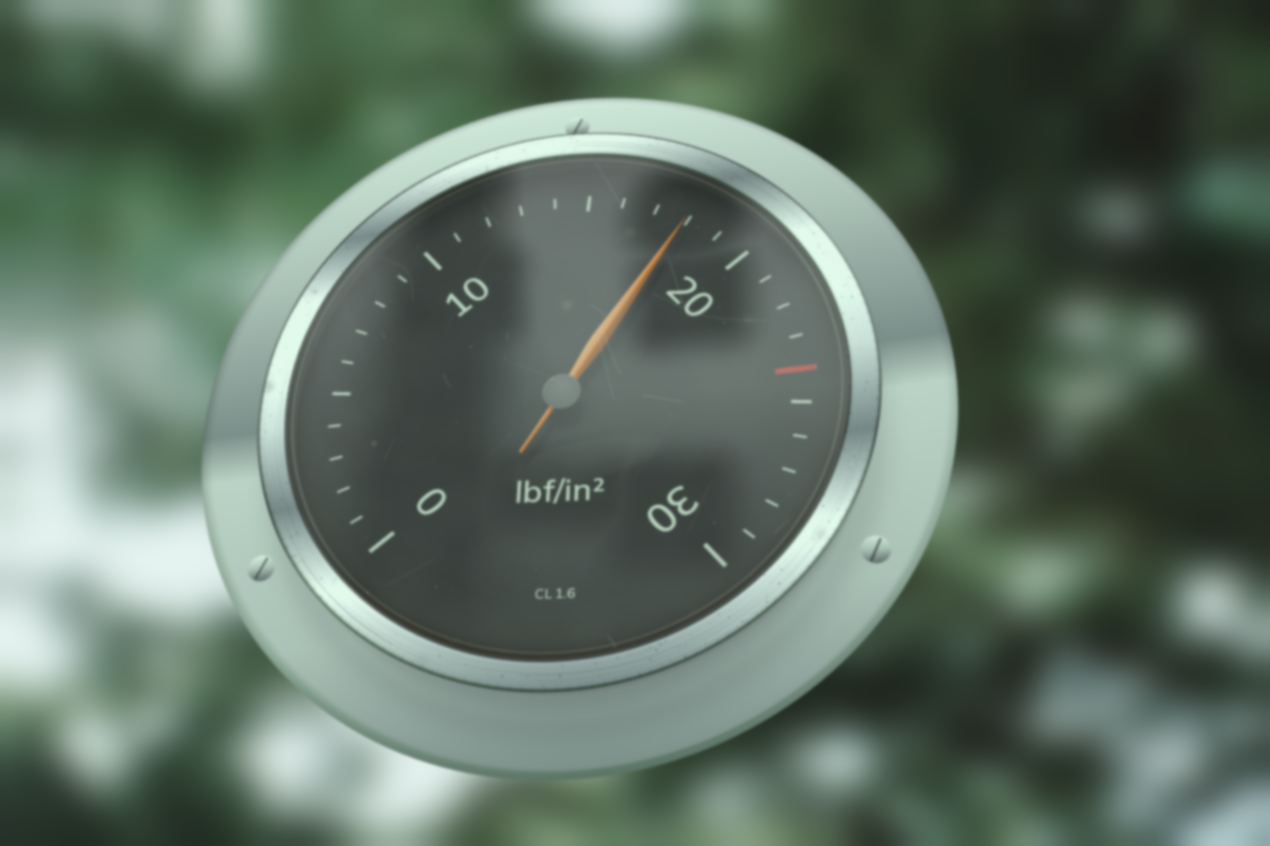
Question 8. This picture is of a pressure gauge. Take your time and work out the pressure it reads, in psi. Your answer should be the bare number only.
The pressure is 18
